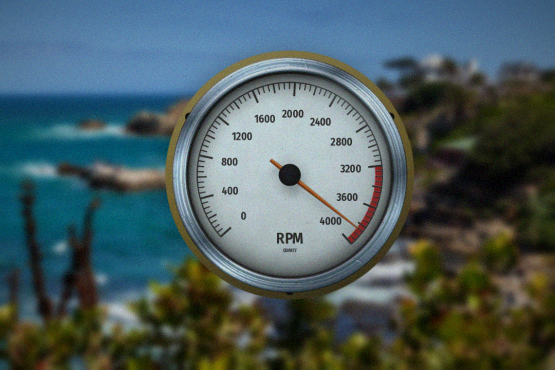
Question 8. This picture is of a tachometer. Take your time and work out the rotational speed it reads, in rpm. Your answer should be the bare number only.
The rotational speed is 3850
